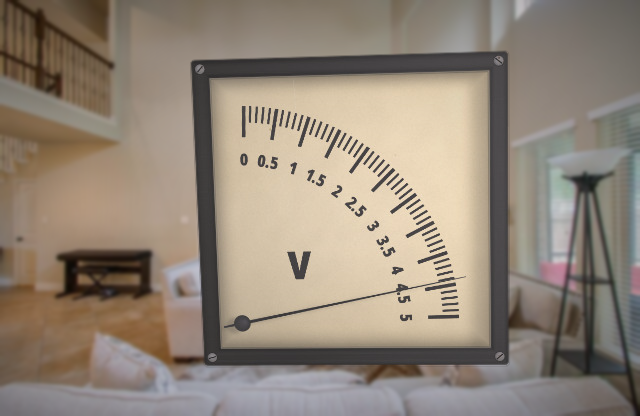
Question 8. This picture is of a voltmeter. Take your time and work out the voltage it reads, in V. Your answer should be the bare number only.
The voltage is 4.4
